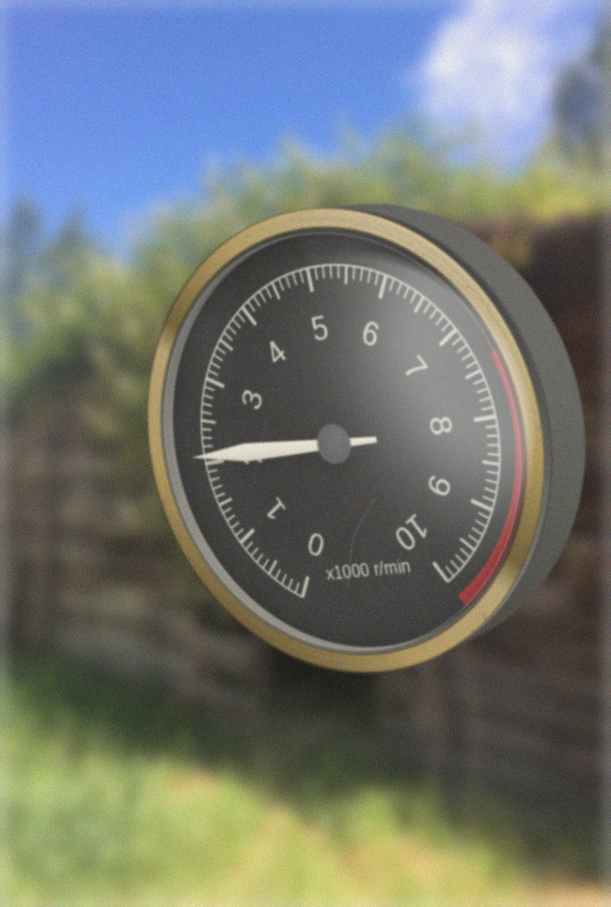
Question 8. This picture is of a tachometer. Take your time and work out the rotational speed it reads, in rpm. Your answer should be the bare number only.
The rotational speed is 2100
